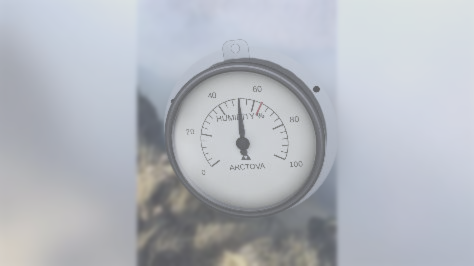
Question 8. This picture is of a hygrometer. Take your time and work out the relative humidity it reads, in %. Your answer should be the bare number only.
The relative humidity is 52
